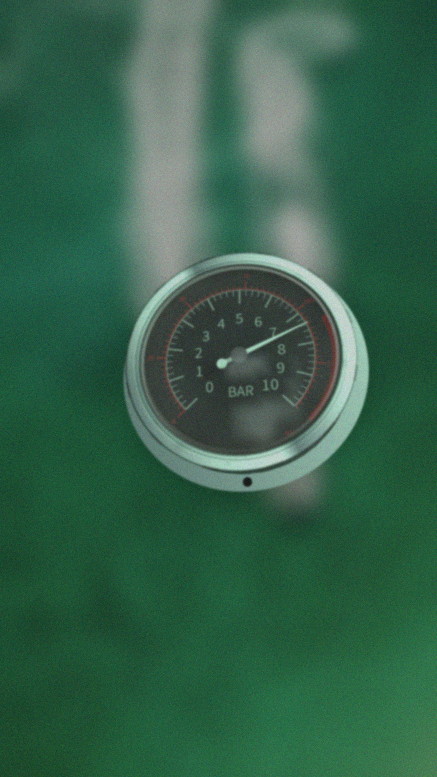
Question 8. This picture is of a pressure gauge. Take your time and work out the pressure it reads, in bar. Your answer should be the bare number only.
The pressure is 7.4
